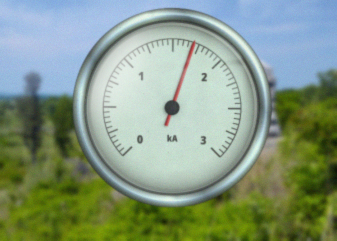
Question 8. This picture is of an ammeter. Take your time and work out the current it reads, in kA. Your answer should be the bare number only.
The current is 1.7
